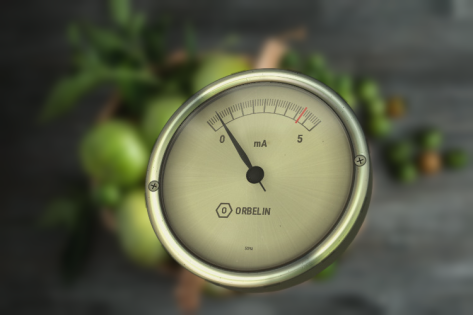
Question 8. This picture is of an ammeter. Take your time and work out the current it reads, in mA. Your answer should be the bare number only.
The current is 0.5
